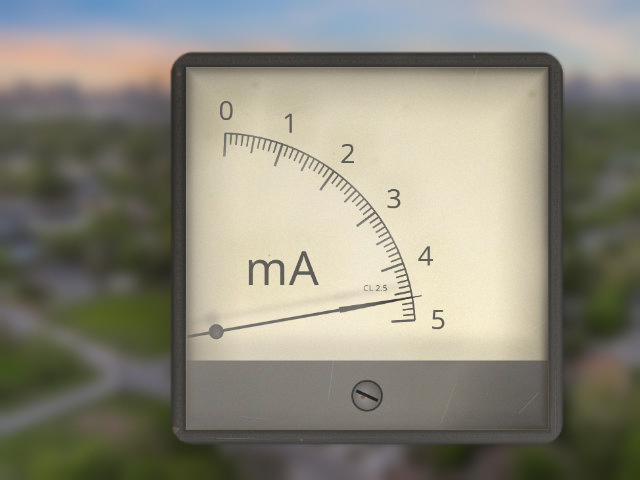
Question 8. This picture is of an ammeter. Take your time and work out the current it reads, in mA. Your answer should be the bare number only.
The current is 4.6
